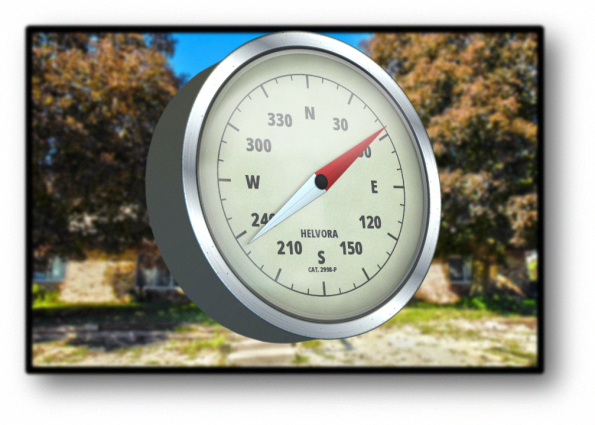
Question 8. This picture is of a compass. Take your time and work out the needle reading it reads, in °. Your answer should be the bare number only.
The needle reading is 55
